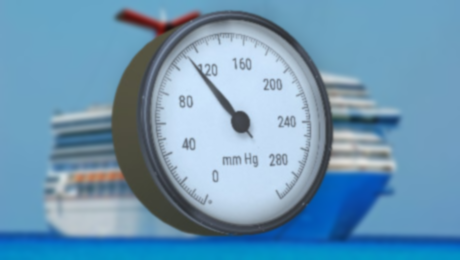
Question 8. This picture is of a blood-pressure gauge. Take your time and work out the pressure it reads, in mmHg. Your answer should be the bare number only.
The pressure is 110
